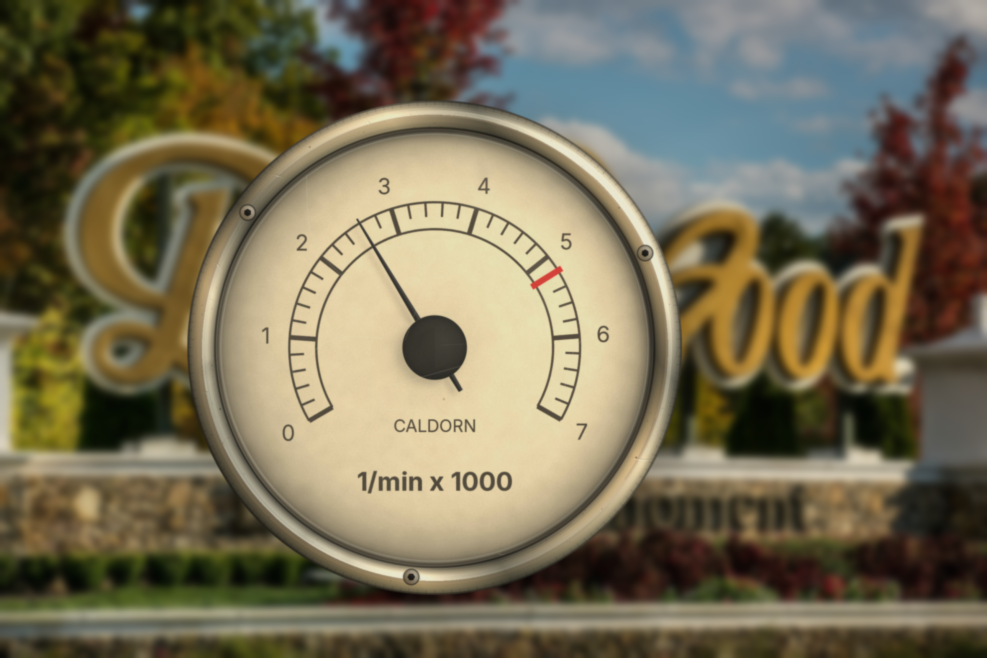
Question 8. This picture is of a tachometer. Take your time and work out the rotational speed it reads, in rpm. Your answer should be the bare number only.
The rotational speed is 2600
